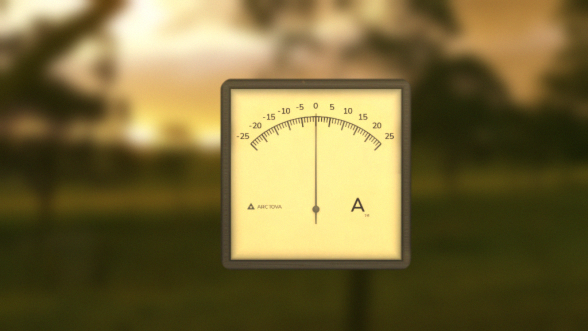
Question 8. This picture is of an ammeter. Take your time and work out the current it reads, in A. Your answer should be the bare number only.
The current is 0
